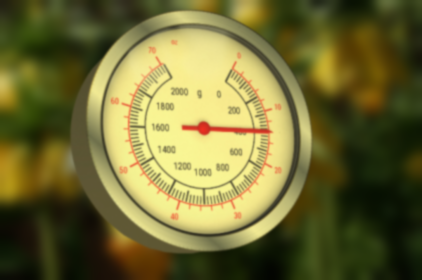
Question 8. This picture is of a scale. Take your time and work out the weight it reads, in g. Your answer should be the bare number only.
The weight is 400
